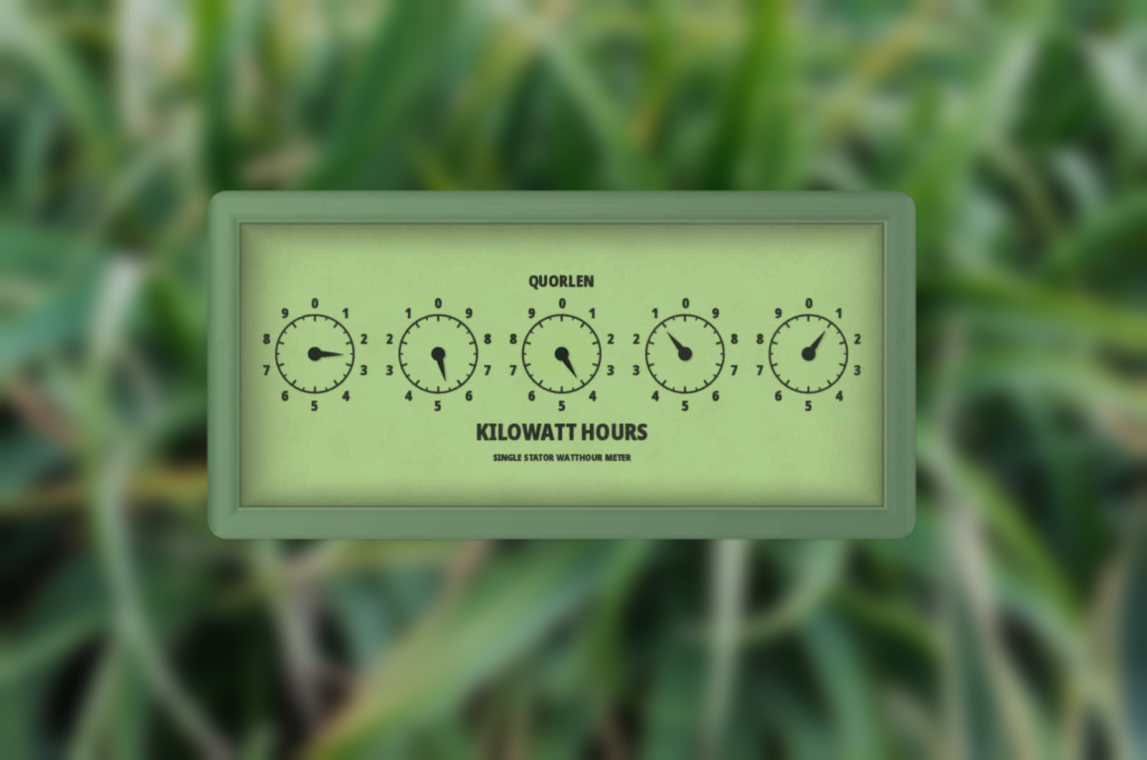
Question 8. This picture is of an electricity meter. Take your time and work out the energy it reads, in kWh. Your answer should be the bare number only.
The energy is 25411
